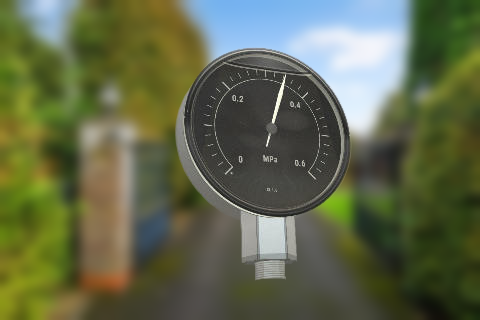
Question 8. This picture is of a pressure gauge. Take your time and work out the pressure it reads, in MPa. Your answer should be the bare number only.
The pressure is 0.34
